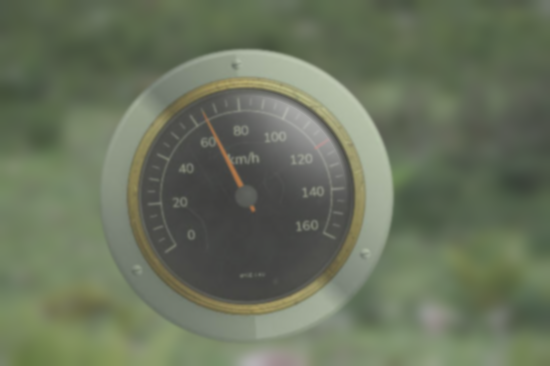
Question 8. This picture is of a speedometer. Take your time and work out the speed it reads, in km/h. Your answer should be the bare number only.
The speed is 65
